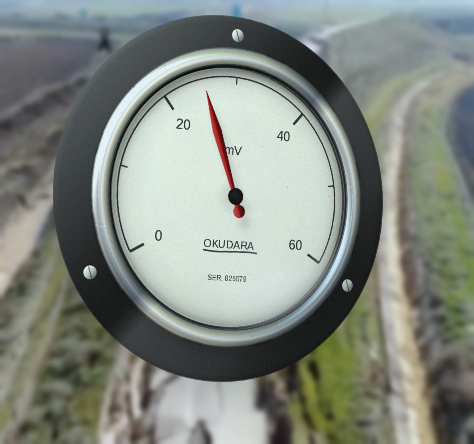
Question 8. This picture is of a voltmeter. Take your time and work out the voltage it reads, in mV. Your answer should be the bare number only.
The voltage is 25
